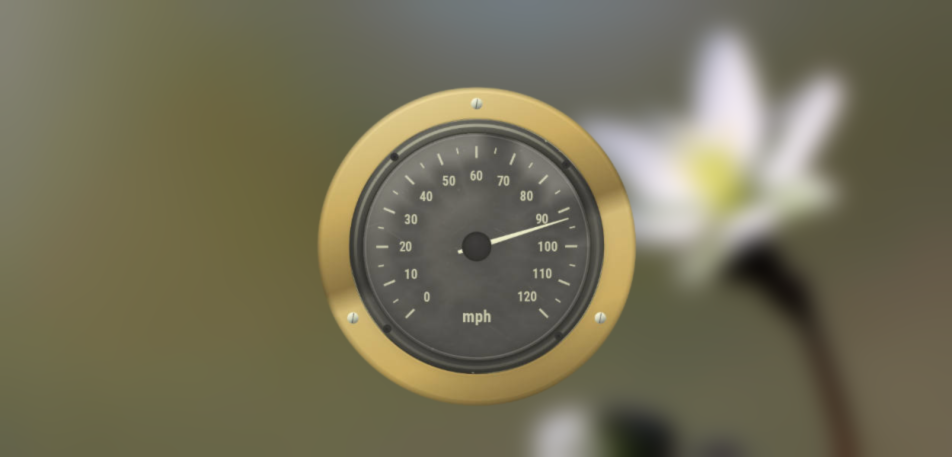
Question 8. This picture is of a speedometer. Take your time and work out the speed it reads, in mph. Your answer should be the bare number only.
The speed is 92.5
